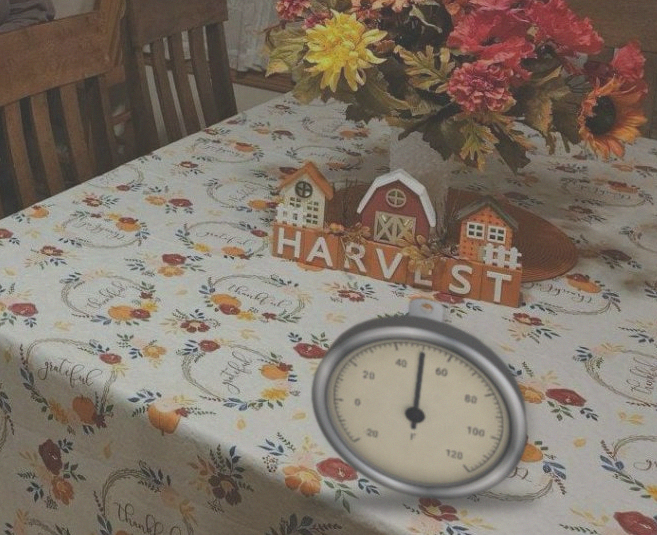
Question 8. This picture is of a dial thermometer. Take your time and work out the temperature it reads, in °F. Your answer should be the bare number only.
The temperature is 50
